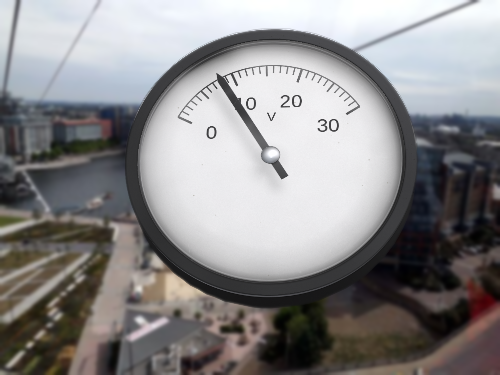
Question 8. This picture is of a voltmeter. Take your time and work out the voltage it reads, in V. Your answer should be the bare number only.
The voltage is 8
